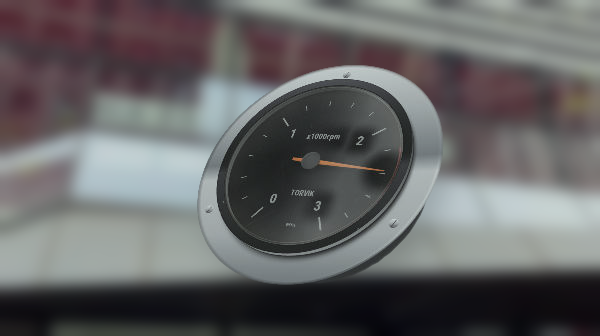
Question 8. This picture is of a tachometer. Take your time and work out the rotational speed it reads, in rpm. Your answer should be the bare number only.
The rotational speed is 2400
